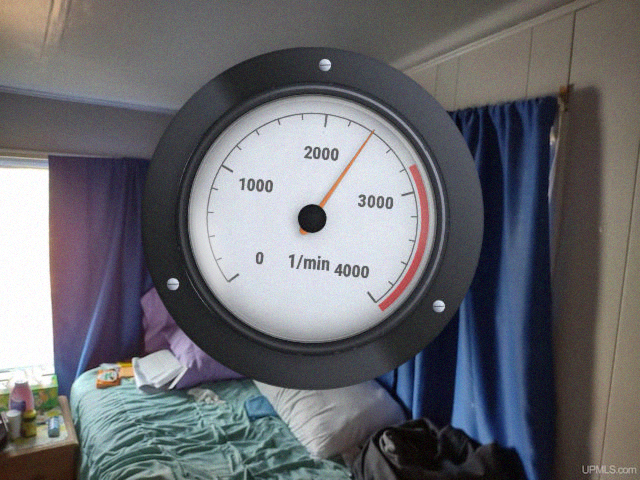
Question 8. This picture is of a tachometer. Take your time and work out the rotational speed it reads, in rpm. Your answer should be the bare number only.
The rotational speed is 2400
